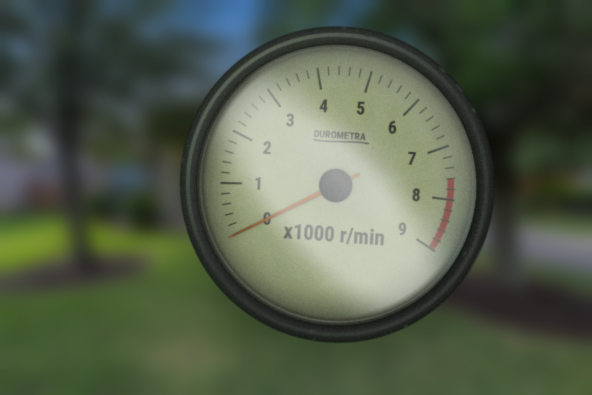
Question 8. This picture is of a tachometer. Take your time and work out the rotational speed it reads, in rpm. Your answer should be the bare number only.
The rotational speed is 0
